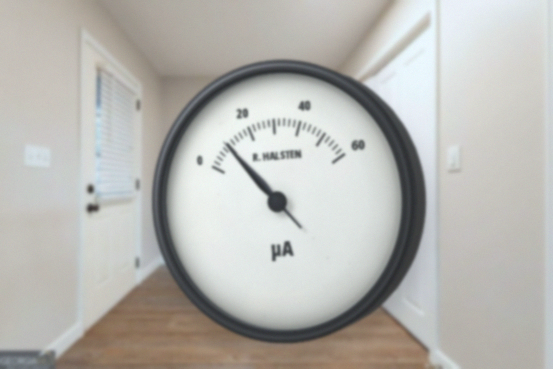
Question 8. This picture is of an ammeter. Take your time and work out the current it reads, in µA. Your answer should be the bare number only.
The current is 10
